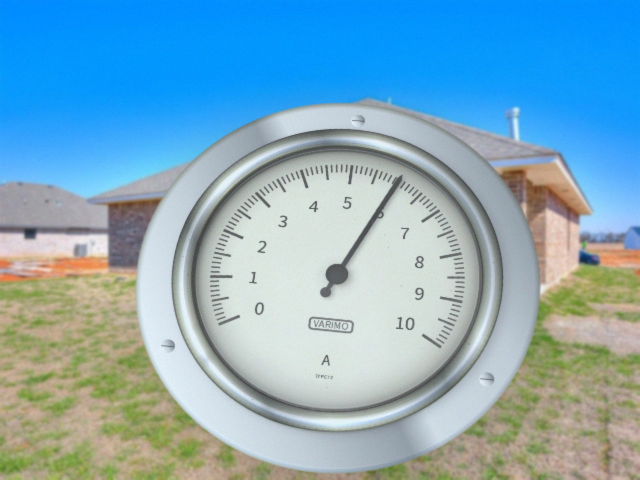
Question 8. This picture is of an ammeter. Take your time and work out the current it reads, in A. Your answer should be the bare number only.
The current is 6
